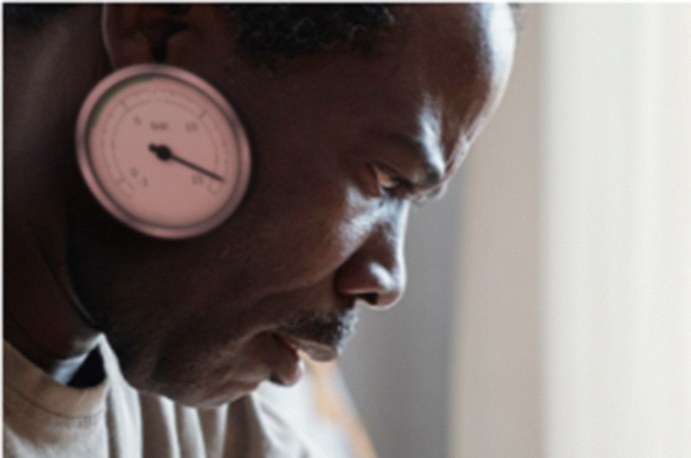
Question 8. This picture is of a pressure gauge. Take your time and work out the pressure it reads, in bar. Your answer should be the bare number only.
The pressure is 14
